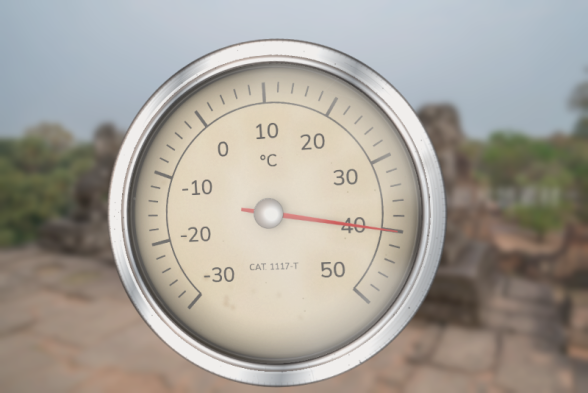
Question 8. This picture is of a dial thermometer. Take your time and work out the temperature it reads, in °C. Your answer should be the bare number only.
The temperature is 40
